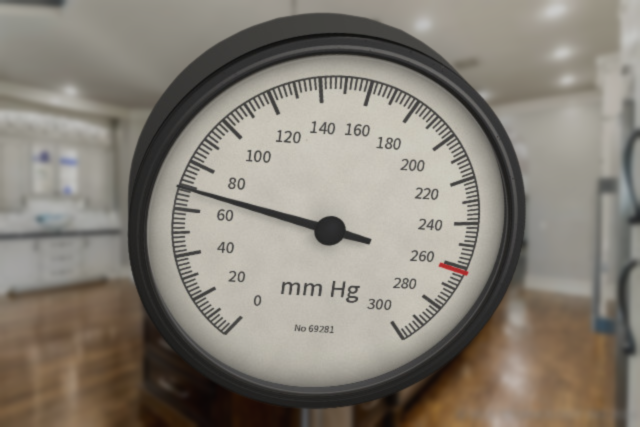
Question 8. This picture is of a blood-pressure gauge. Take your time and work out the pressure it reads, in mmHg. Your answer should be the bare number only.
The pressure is 70
